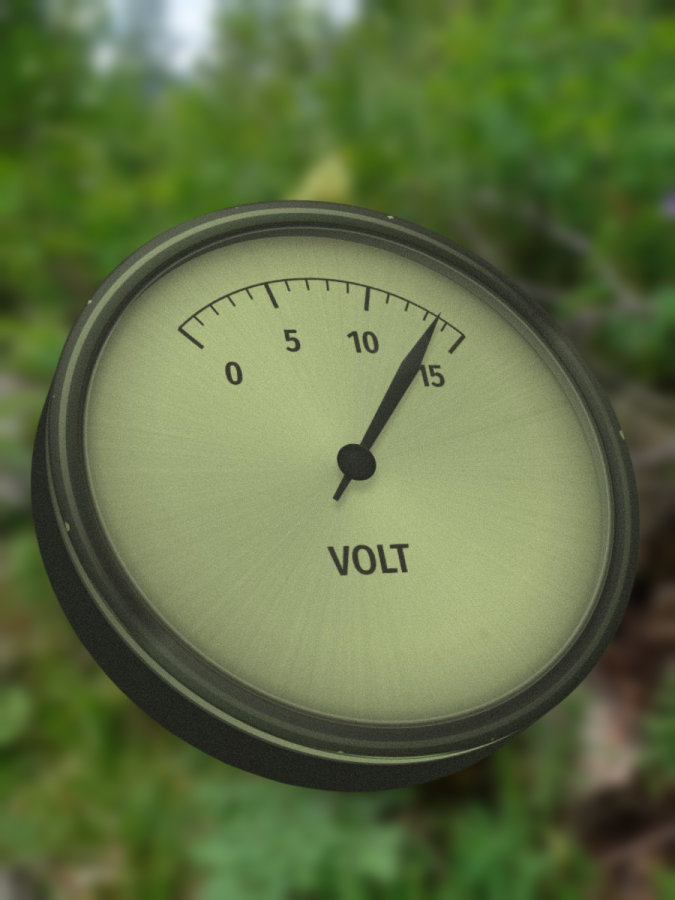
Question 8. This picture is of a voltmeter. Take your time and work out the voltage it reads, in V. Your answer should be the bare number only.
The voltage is 13.5
